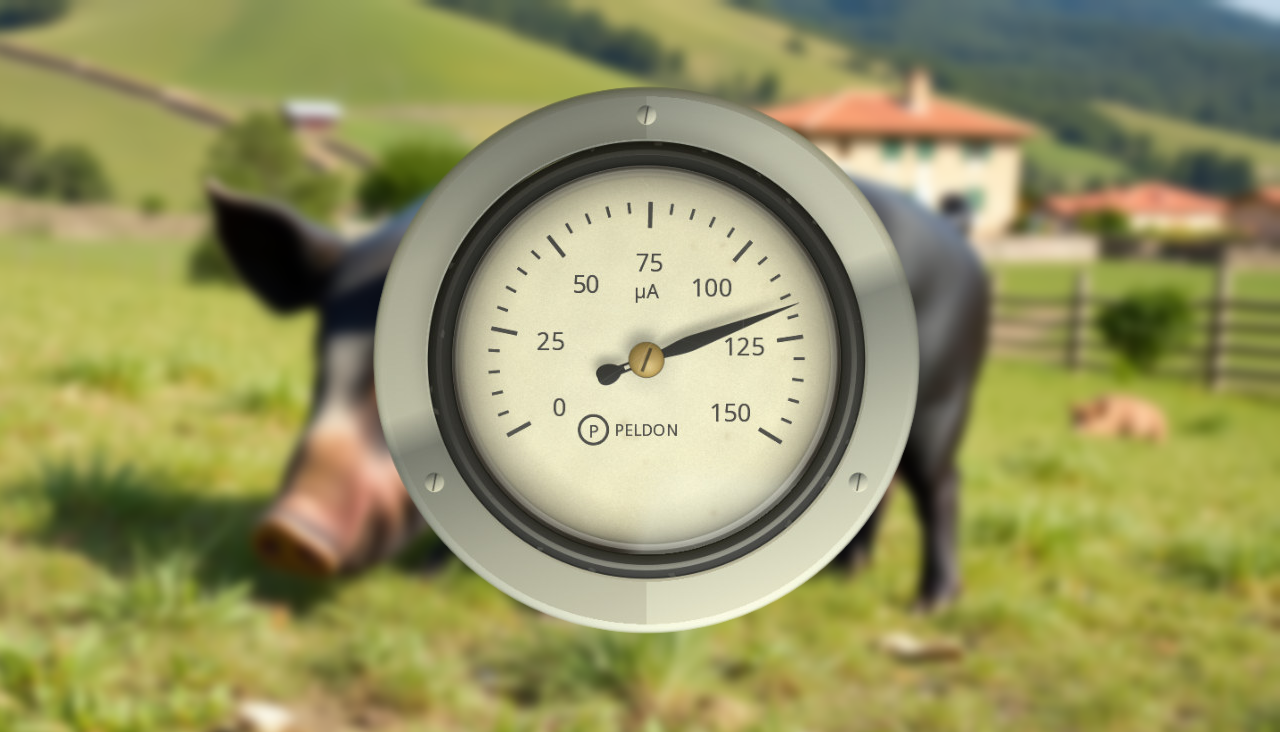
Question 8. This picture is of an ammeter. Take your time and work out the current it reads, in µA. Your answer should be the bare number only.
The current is 117.5
